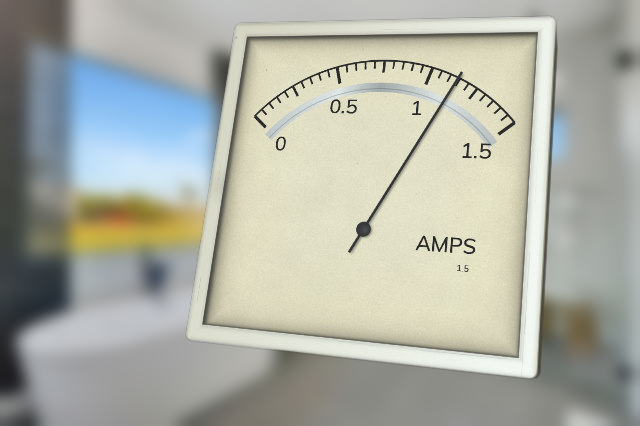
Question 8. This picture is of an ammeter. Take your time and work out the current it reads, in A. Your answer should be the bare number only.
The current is 1.15
